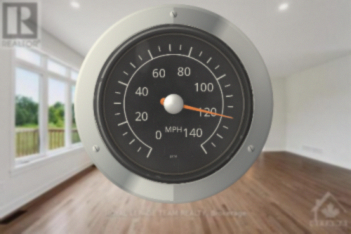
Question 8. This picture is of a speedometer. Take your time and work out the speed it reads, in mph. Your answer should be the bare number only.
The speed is 120
